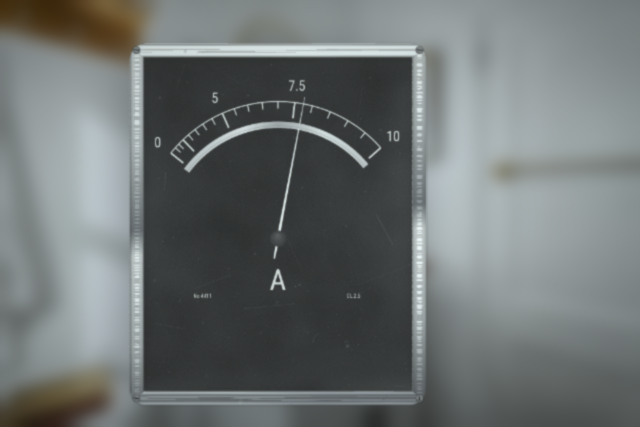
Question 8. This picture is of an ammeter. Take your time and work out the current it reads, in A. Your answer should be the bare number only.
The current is 7.75
